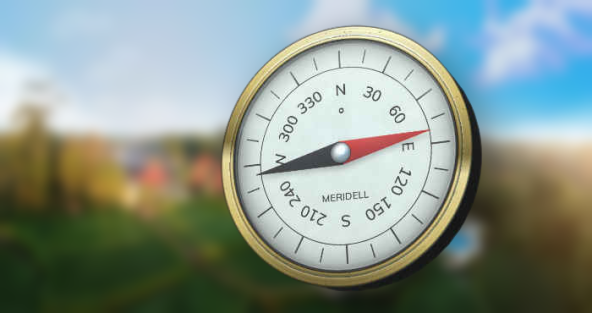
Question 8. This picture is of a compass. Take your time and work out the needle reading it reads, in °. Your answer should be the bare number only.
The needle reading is 82.5
